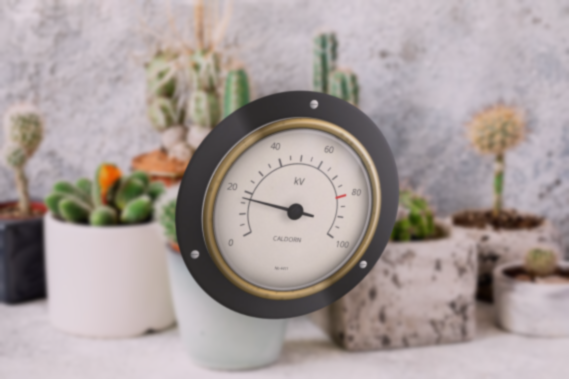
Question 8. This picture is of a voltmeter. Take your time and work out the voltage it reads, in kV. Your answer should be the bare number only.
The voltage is 17.5
